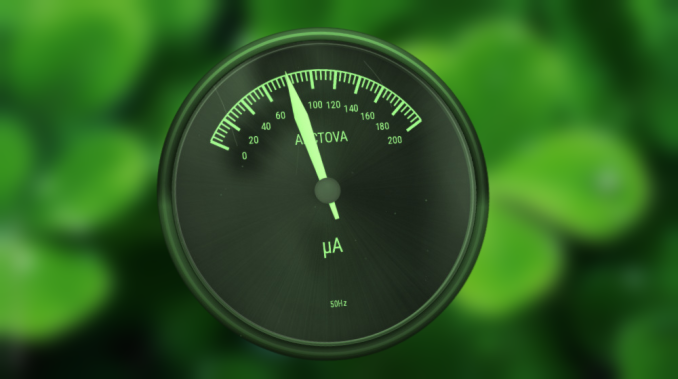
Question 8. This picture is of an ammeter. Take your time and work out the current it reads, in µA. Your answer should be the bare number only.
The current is 80
